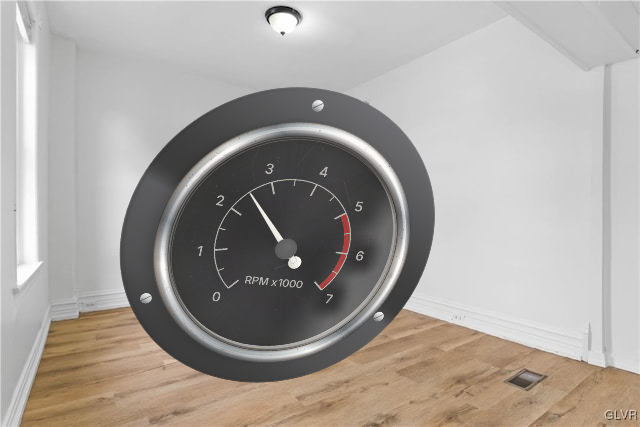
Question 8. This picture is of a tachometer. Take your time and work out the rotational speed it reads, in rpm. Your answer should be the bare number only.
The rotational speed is 2500
